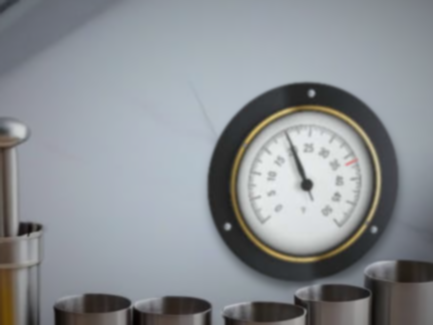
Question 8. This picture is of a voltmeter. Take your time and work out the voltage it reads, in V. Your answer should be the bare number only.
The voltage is 20
